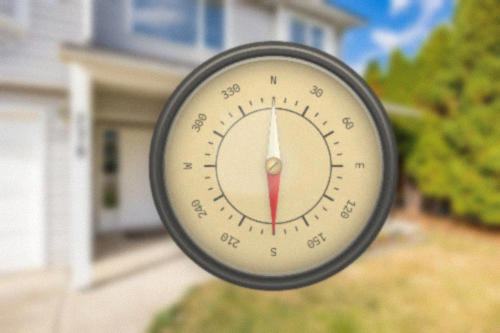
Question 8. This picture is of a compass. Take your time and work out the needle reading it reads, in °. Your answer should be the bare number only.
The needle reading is 180
